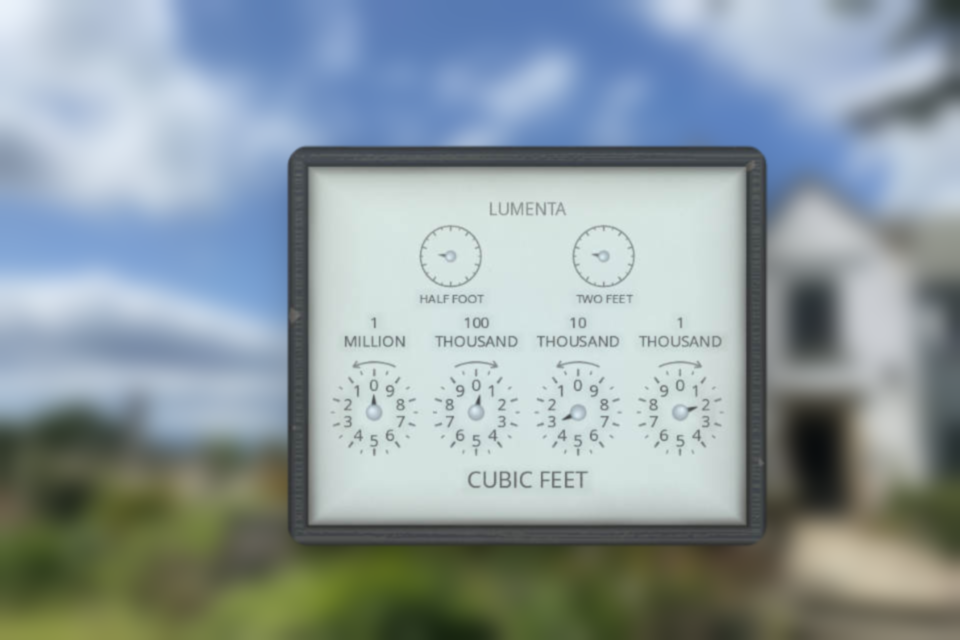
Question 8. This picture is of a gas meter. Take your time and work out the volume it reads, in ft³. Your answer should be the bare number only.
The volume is 3200
